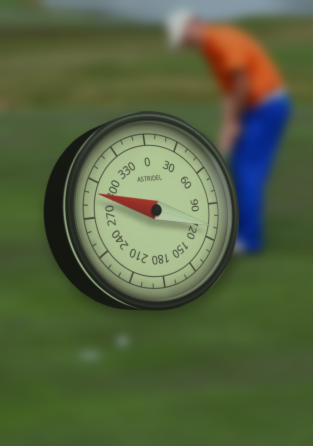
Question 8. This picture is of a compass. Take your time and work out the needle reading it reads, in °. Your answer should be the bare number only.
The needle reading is 290
